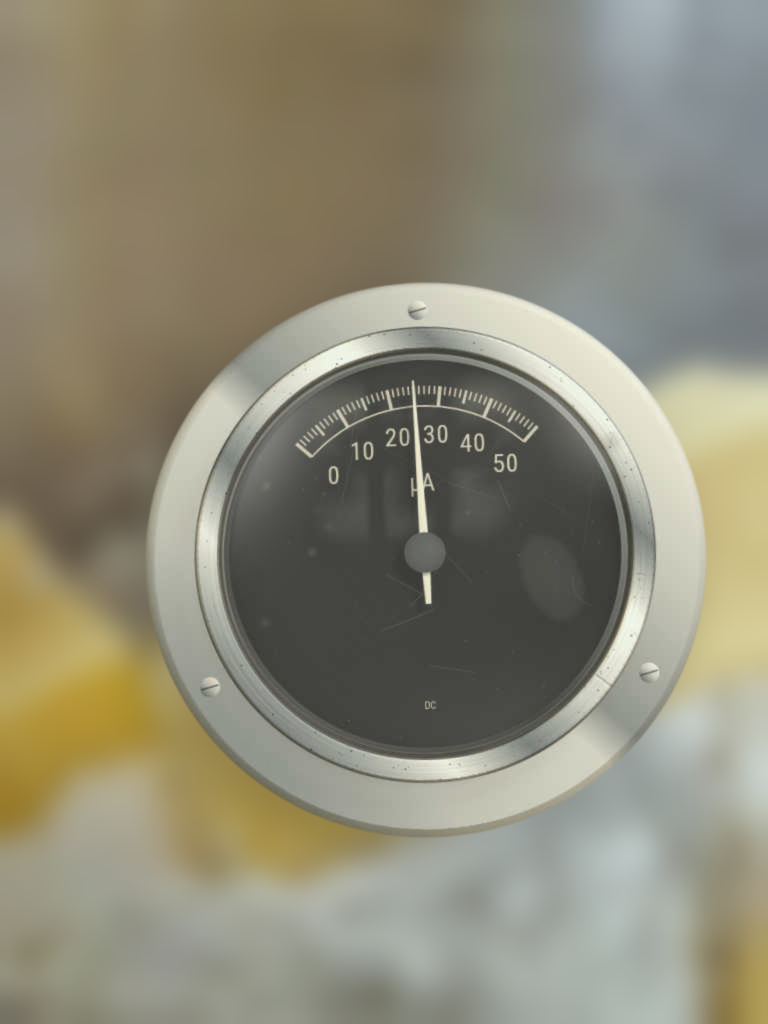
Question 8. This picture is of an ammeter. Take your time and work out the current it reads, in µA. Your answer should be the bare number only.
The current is 25
